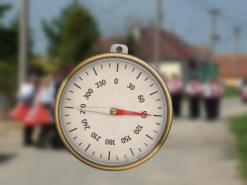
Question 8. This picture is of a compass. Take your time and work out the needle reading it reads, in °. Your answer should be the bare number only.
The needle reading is 90
